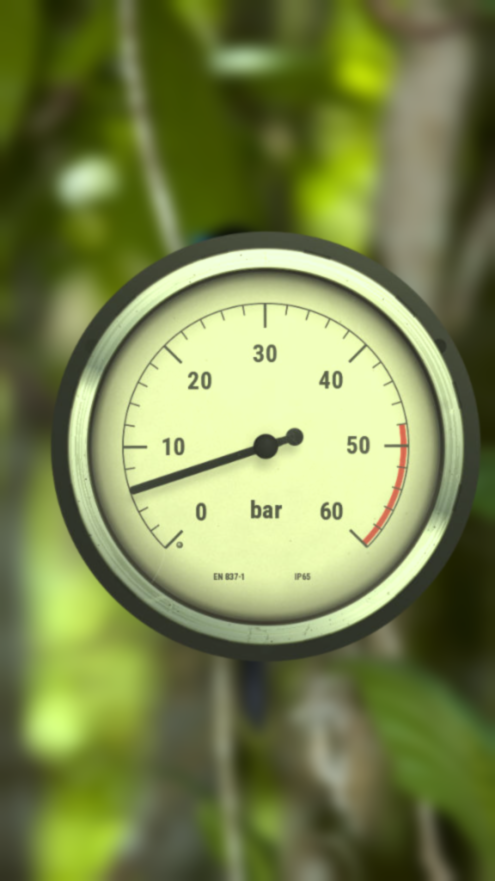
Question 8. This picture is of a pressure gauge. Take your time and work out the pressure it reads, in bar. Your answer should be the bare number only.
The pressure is 6
